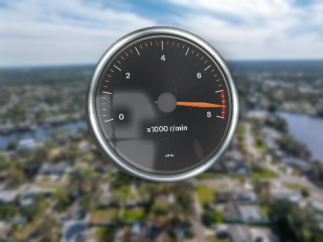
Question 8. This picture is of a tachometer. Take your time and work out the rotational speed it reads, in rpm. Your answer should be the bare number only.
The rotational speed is 7600
